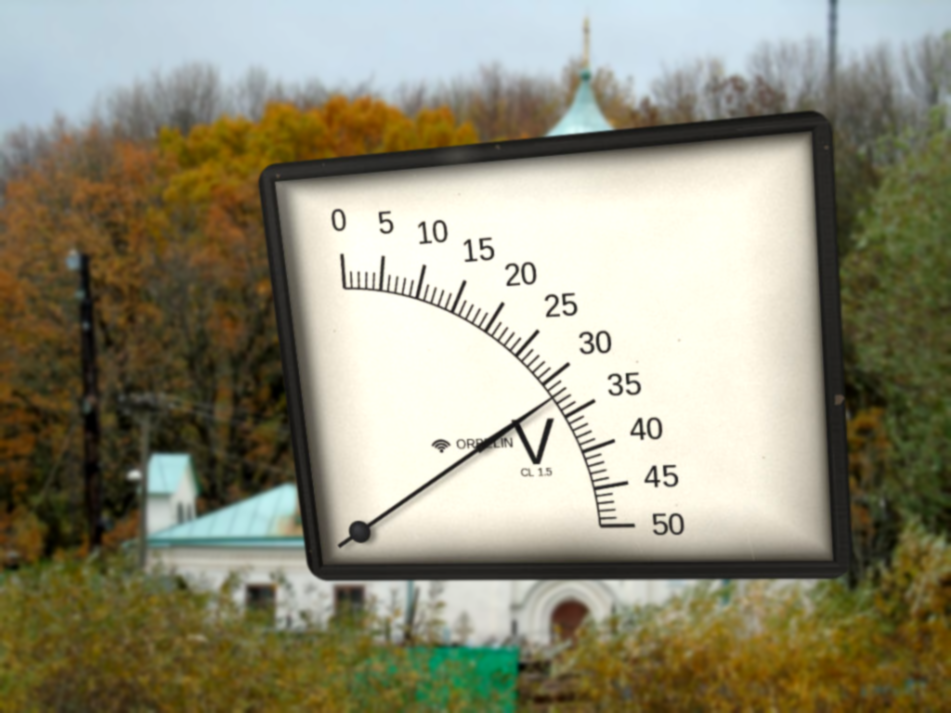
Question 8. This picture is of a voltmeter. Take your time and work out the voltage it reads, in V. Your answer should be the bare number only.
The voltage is 32
